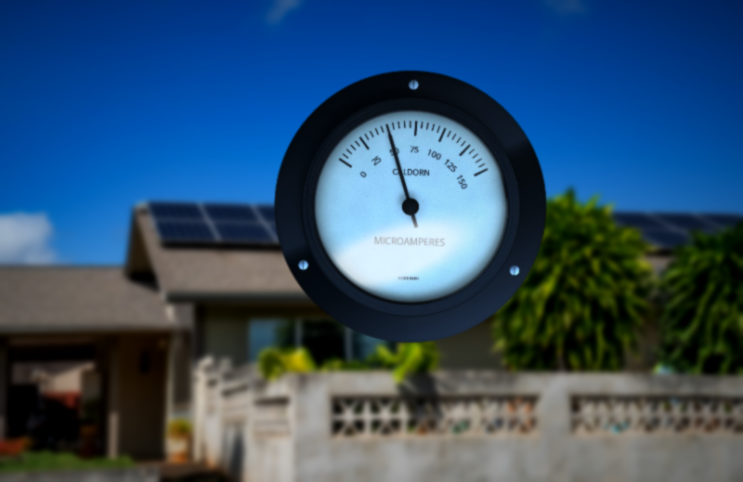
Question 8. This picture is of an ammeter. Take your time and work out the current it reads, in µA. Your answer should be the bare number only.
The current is 50
